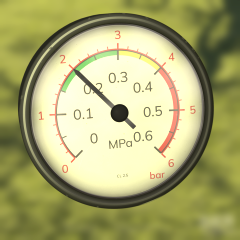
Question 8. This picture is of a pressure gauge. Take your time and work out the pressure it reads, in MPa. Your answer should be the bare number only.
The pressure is 0.2
